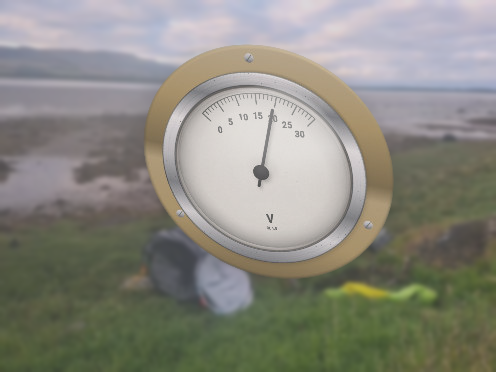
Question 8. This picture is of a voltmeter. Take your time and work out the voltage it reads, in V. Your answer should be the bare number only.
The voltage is 20
